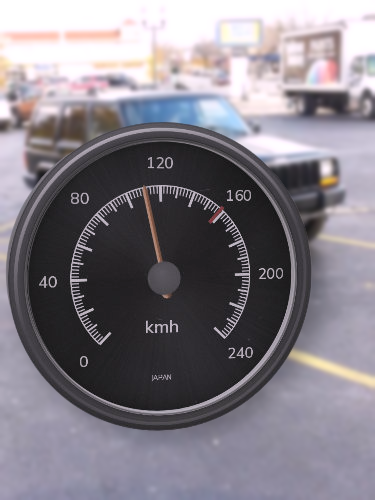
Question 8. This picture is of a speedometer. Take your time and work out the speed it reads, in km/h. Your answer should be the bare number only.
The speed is 110
